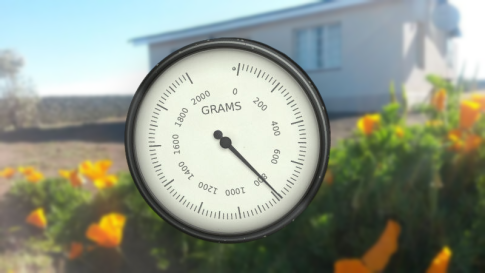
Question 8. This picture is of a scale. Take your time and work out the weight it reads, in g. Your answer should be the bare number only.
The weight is 780
